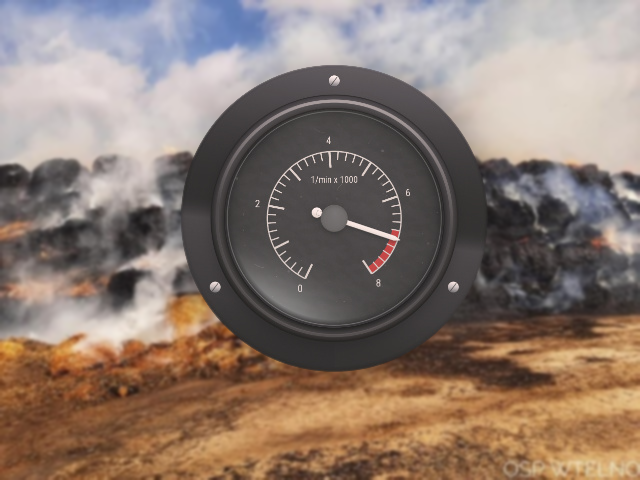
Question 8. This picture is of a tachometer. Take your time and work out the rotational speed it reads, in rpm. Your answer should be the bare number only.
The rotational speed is 7000
